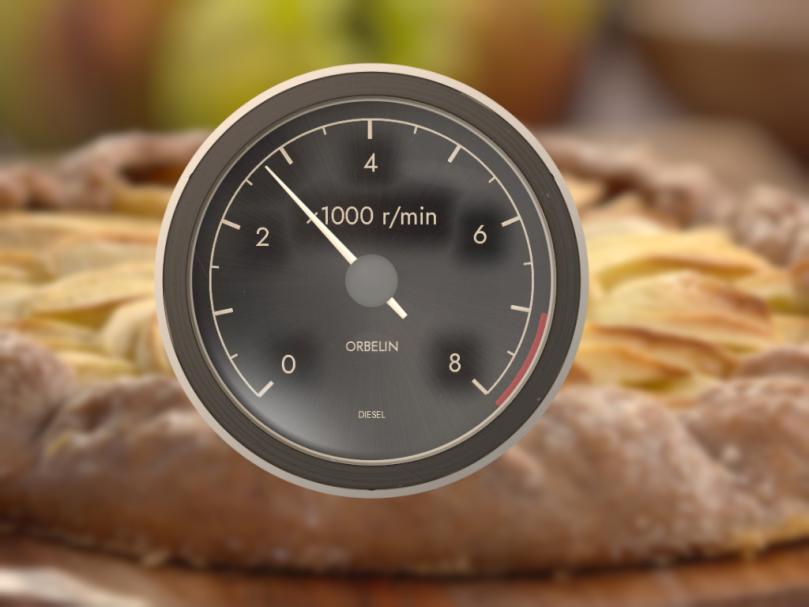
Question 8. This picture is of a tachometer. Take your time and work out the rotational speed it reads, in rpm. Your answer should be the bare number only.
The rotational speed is 2750
